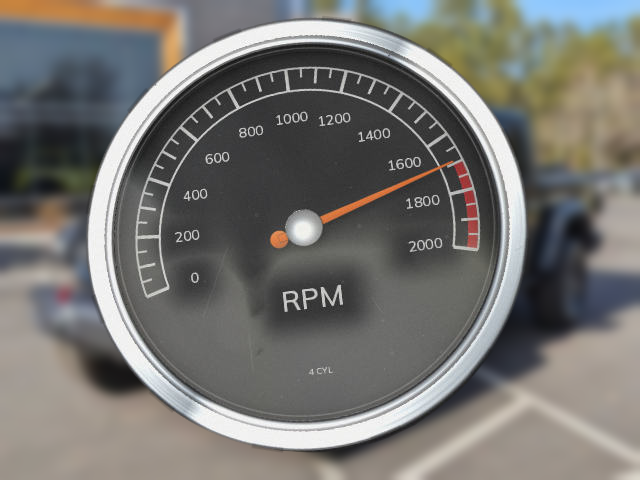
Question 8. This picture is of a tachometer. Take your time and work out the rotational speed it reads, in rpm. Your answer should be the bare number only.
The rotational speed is 1700
